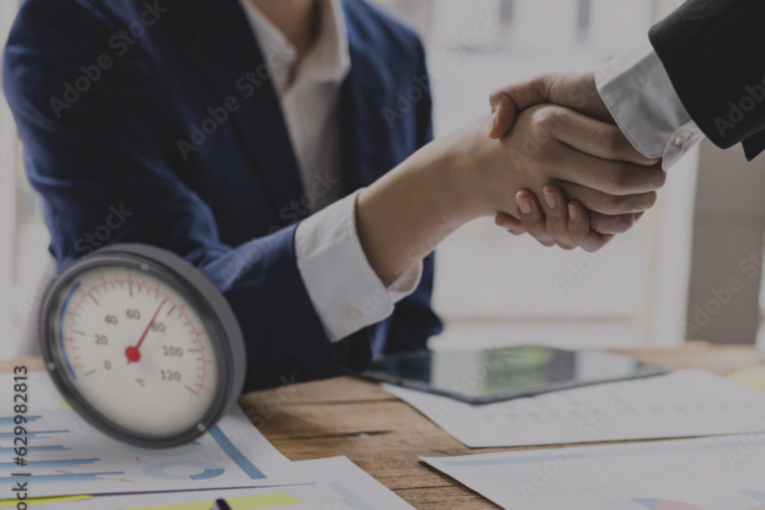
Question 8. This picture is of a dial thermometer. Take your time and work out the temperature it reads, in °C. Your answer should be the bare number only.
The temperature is 76
